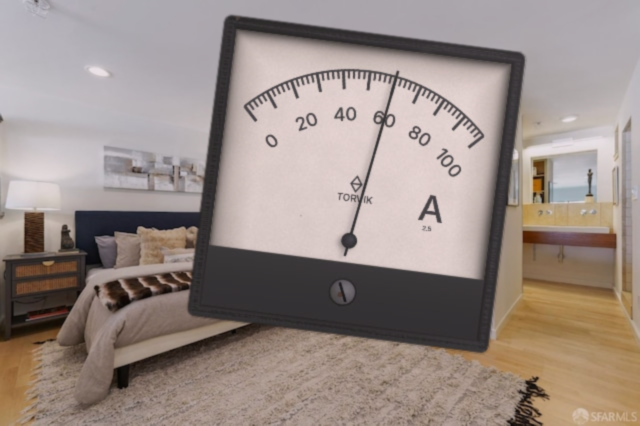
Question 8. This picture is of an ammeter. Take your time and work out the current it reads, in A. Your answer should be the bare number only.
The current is 60
